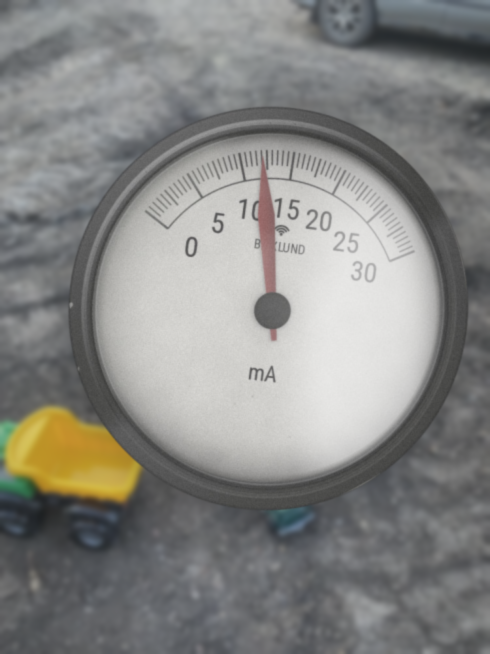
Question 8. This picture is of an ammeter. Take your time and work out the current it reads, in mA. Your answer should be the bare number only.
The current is 12
